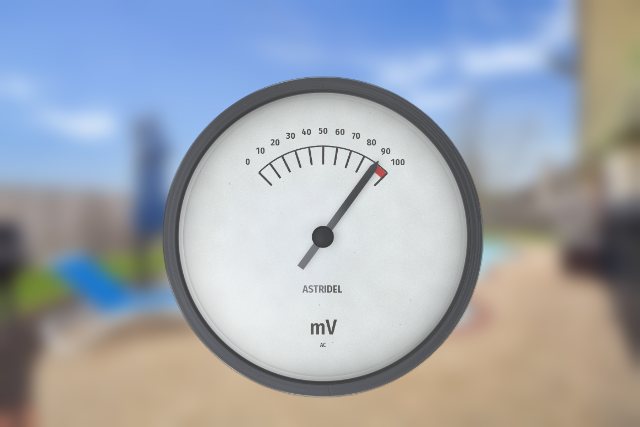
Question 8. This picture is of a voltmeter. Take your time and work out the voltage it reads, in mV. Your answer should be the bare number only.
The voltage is 90
